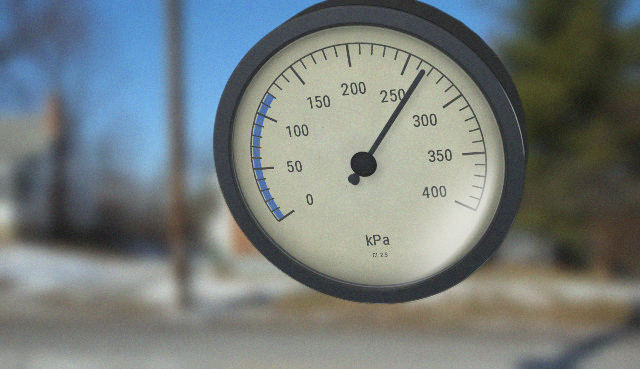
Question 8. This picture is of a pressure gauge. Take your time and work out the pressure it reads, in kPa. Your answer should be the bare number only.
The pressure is 265
